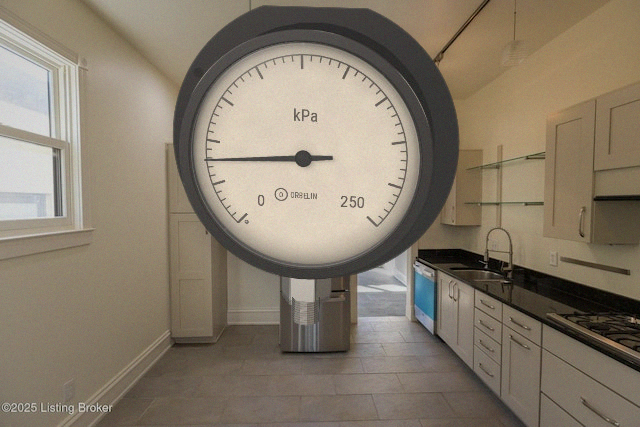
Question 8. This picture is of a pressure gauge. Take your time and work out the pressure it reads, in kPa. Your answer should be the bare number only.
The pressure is 40
